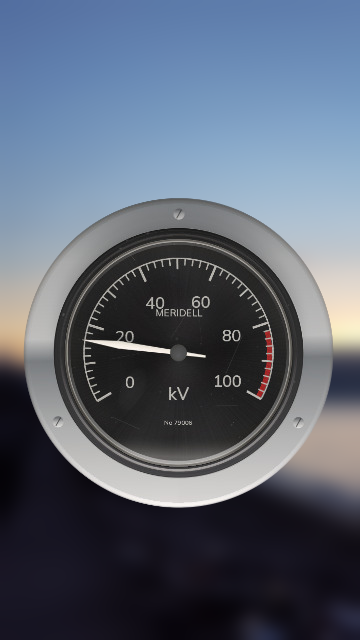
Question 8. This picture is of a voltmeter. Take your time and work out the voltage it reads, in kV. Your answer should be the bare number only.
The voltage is 16
